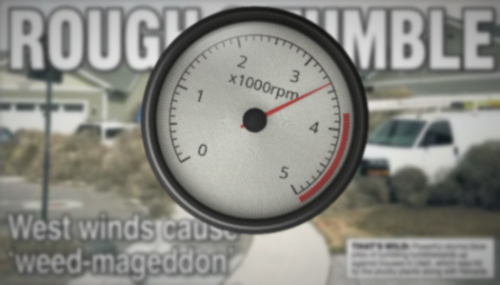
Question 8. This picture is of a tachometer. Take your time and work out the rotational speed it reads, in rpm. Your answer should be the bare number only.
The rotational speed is 3400
